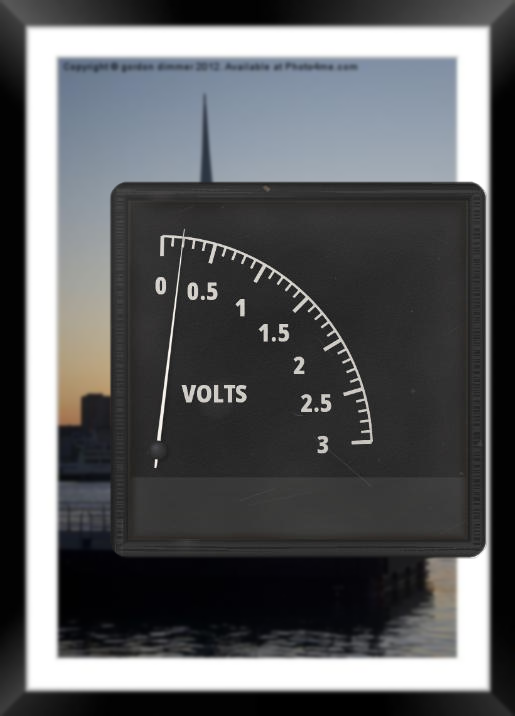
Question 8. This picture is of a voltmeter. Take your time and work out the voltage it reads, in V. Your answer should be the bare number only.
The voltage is 0.2
